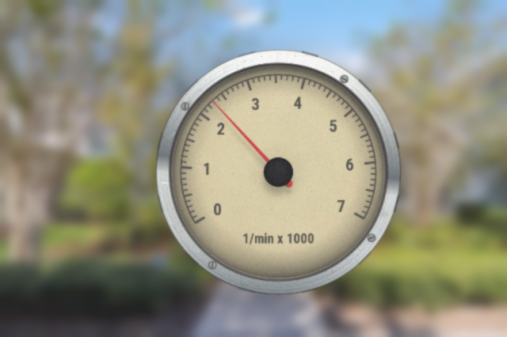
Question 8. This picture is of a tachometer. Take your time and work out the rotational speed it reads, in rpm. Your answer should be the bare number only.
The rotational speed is 2300
